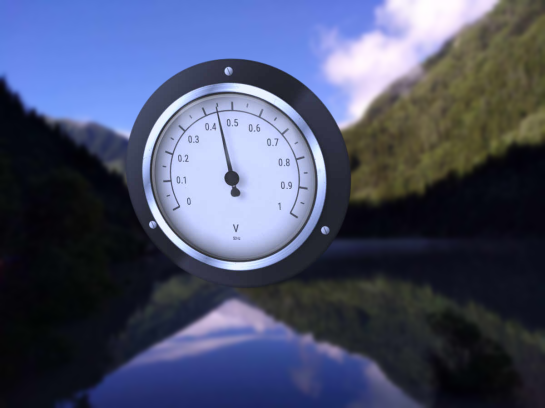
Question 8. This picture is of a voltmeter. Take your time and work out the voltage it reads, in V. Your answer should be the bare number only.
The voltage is 0.45
